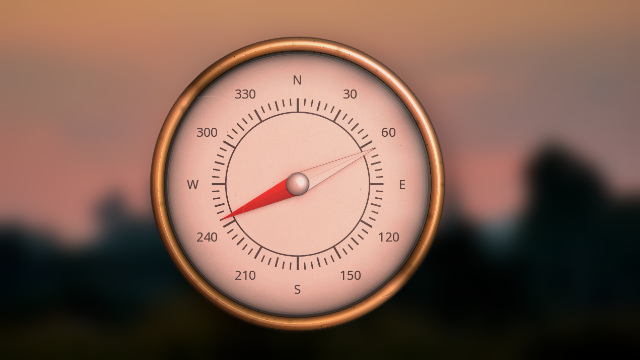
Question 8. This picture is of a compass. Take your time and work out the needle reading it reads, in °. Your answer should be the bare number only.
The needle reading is 245
